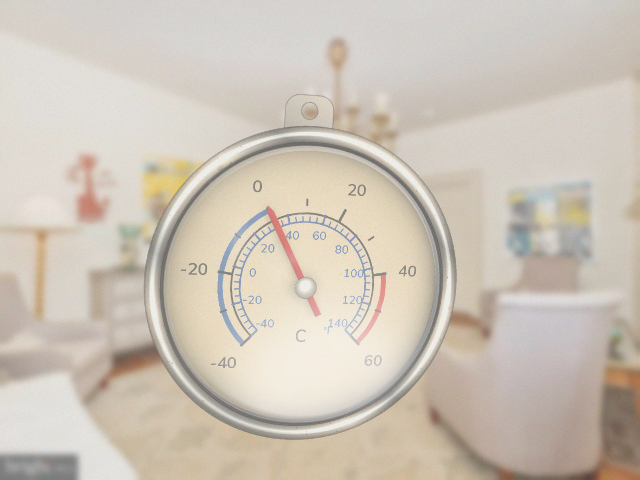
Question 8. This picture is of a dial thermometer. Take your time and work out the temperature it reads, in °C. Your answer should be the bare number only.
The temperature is 0
